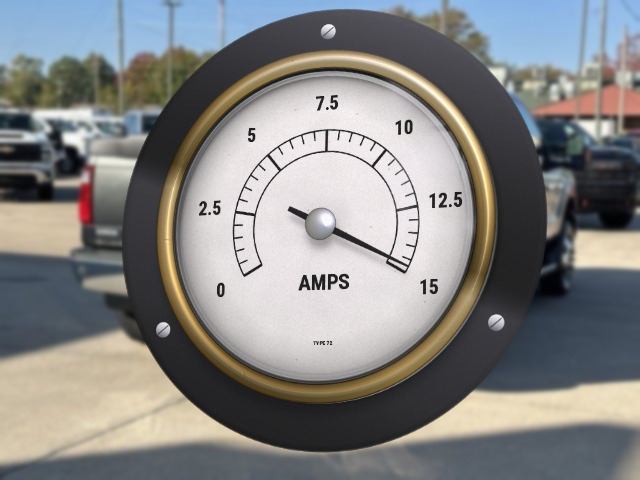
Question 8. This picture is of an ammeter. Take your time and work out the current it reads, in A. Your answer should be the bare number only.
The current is 14.75
